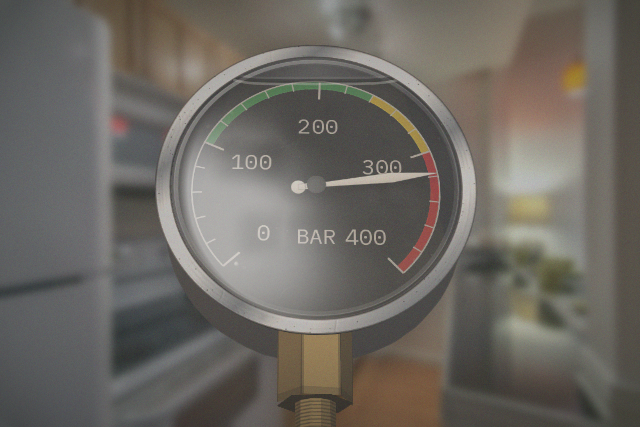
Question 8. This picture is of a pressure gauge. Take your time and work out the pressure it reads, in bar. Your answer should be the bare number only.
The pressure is 320
